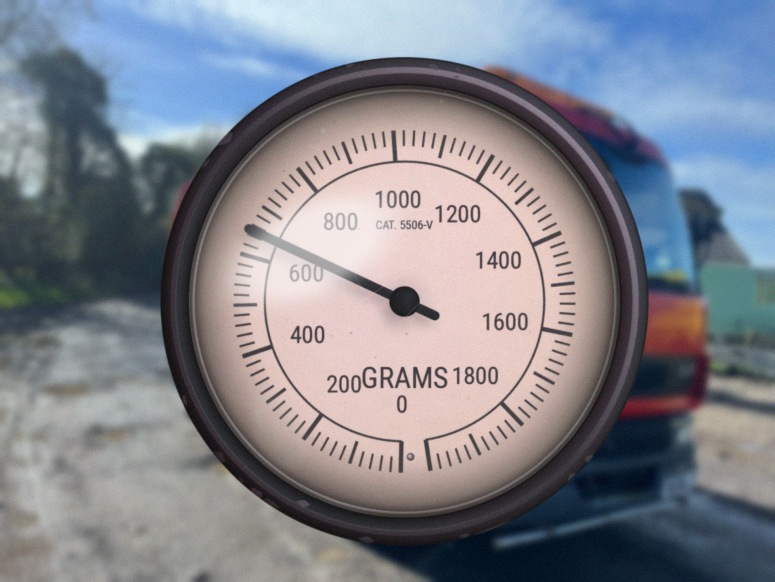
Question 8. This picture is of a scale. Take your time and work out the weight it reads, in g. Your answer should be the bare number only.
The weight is 650
